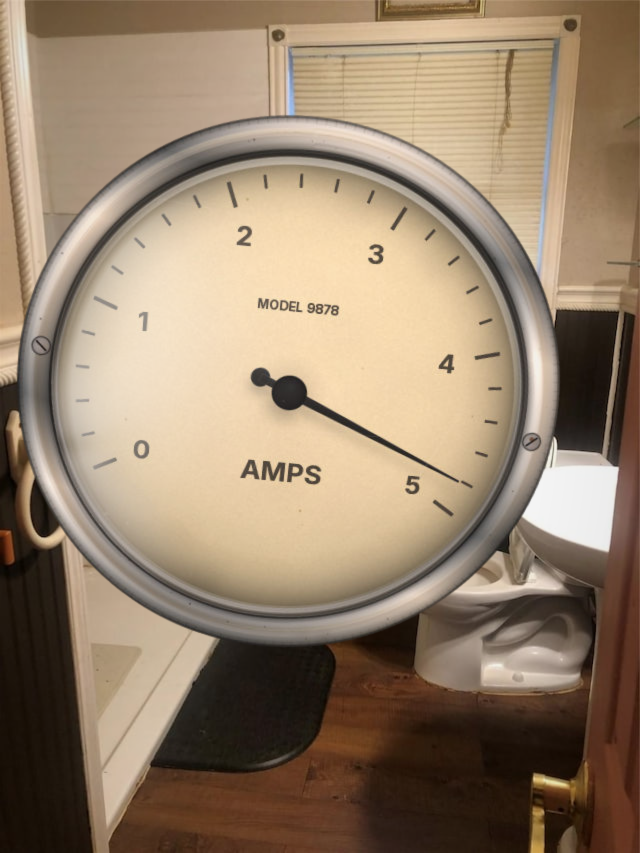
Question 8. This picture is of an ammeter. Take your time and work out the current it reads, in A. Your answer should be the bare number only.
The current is 4.8
